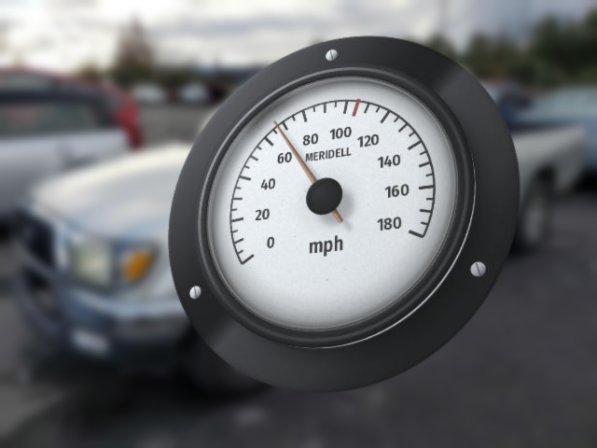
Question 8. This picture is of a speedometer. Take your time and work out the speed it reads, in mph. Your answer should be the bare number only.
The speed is 67.5
